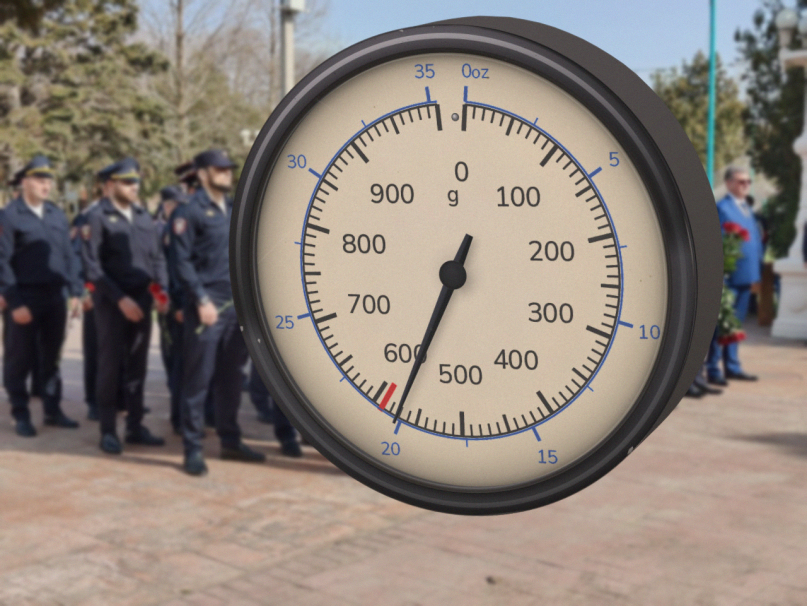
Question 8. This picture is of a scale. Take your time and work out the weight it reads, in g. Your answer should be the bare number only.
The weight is 570
